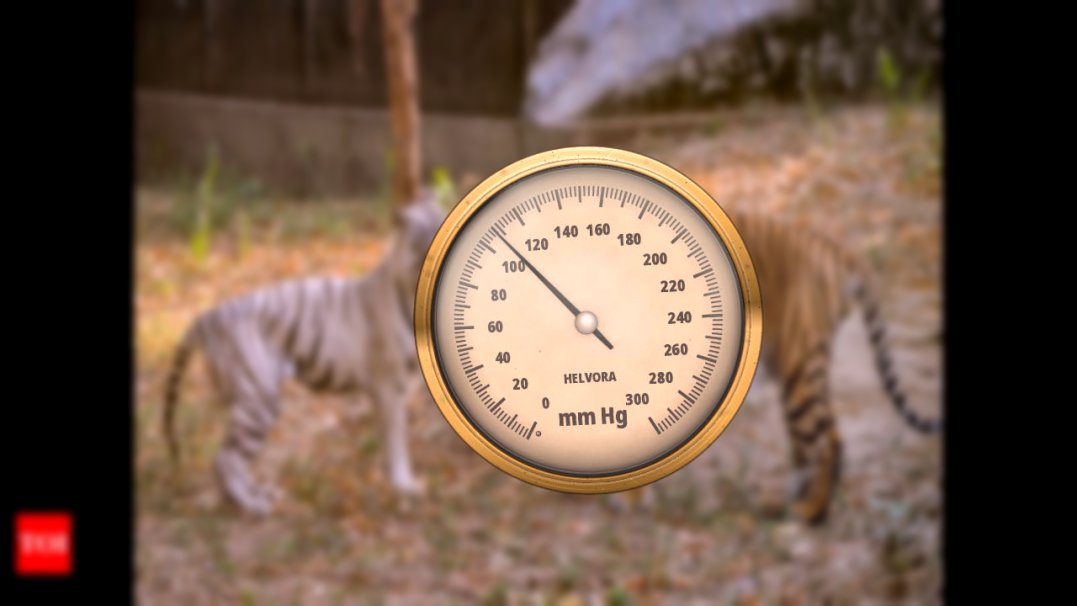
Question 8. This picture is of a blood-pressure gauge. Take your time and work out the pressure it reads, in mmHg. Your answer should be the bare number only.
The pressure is 108
